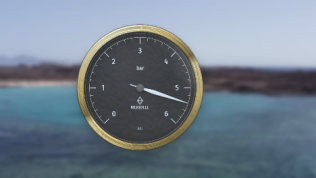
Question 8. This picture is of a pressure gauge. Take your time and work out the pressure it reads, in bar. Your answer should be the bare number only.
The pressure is 5.4
